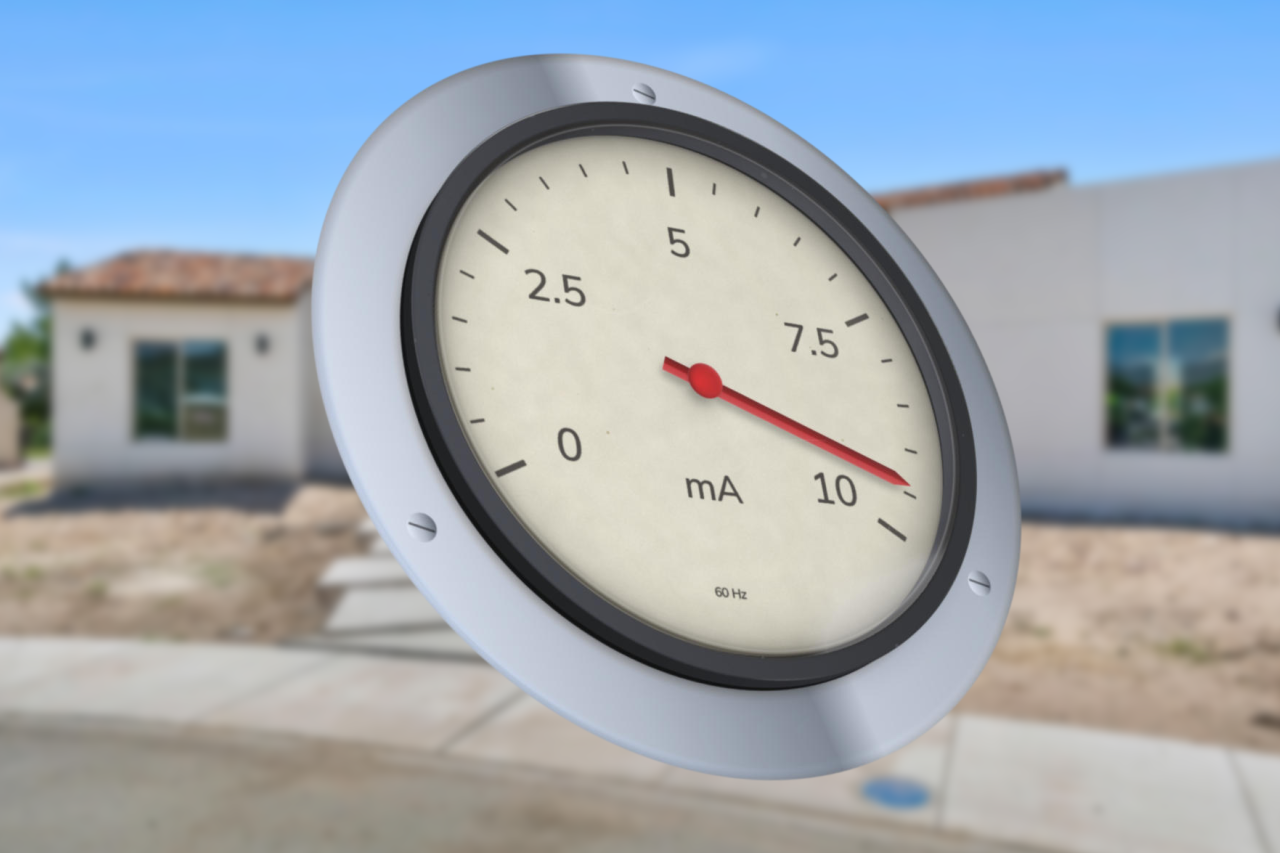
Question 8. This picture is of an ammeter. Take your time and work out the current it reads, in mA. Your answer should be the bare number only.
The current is 9.5
